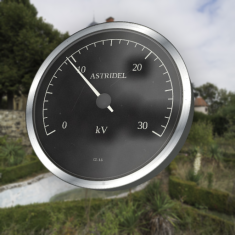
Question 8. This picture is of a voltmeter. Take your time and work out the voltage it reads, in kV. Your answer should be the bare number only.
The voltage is 9.5
